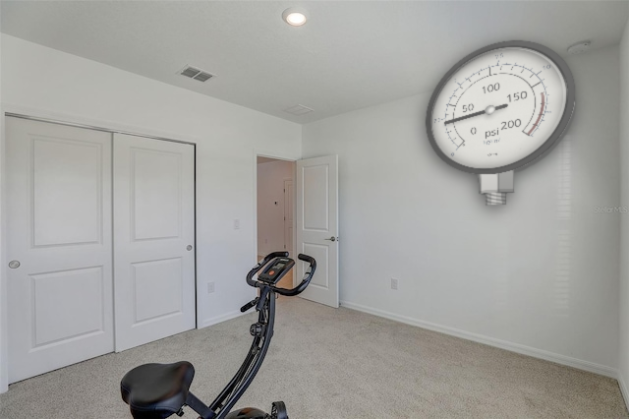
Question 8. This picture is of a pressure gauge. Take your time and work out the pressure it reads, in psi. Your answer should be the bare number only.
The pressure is 30
